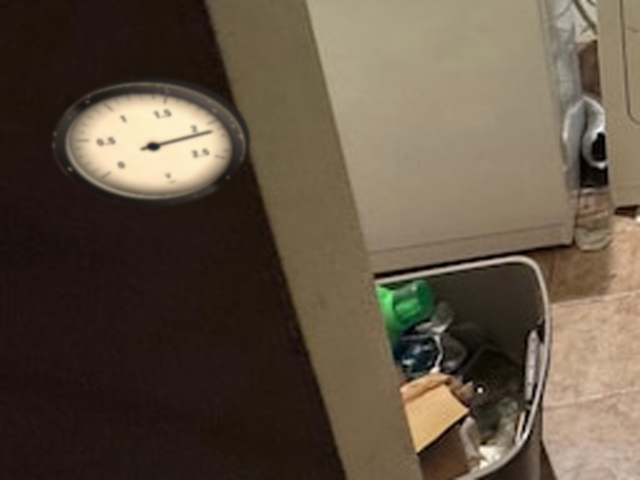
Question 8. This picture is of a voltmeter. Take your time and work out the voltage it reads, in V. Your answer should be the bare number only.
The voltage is 2.1
